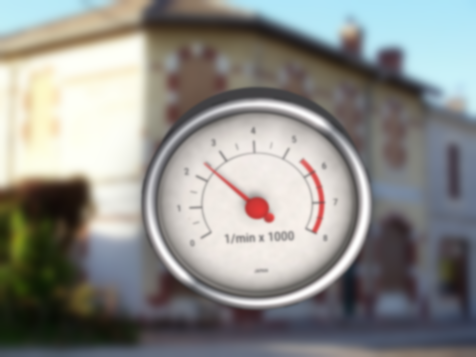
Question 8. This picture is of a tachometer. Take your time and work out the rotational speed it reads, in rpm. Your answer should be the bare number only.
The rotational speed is 2500
